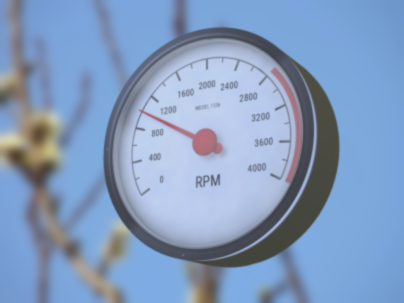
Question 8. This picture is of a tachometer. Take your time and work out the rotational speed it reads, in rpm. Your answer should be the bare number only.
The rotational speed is 1000
